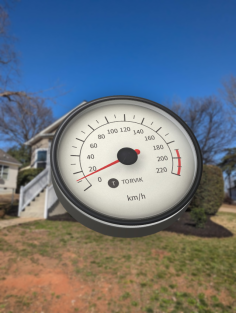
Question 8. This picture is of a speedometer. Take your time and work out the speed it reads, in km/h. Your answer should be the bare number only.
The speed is 10
